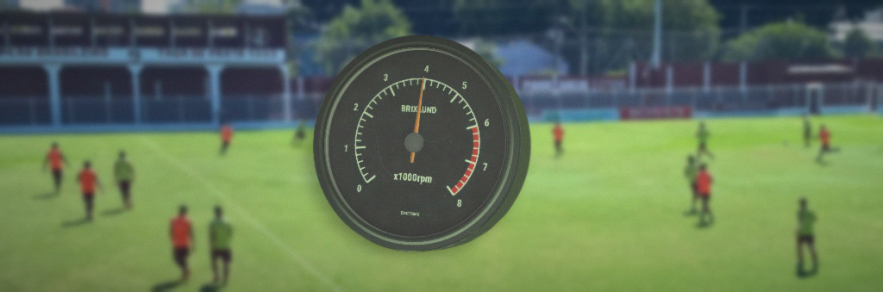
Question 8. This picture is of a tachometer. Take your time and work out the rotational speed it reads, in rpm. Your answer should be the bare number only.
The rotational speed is 4000
